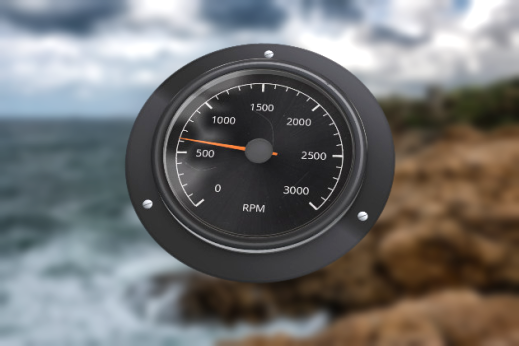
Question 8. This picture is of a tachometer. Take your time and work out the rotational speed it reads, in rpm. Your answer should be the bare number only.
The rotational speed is 600
